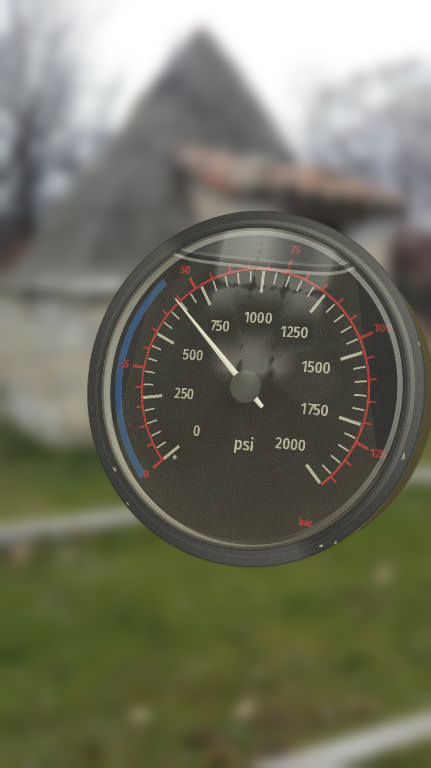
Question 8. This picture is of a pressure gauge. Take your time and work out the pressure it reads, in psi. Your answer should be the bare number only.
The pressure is 650
